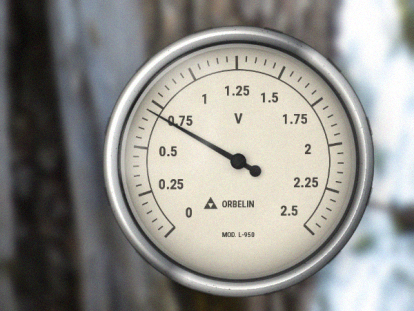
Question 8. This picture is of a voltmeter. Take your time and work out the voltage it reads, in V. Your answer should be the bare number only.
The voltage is 0.7
